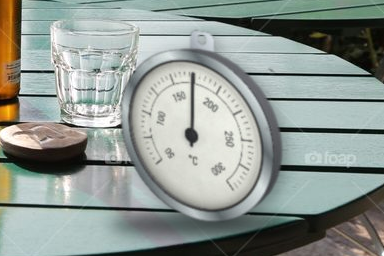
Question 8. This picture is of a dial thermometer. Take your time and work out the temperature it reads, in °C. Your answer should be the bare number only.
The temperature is 175
